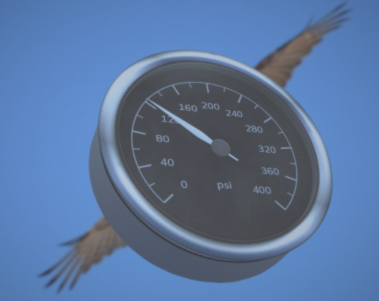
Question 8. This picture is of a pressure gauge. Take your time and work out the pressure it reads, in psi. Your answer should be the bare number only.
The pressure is 120
